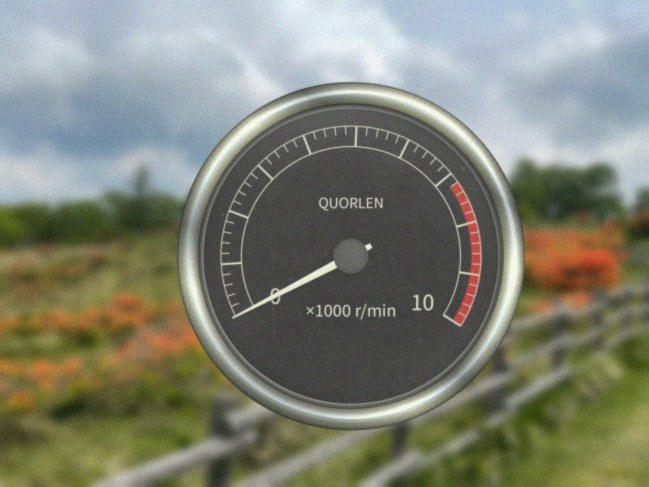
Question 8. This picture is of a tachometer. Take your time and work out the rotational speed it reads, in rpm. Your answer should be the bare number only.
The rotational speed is 0
